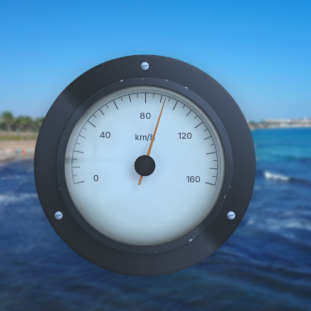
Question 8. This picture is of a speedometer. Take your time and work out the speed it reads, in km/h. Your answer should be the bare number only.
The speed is 92.5
